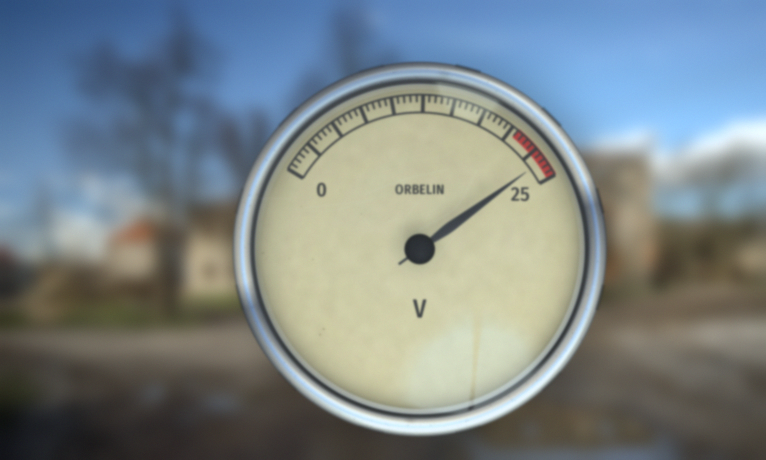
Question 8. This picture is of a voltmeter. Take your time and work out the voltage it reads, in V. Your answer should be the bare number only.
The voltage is 23.5
